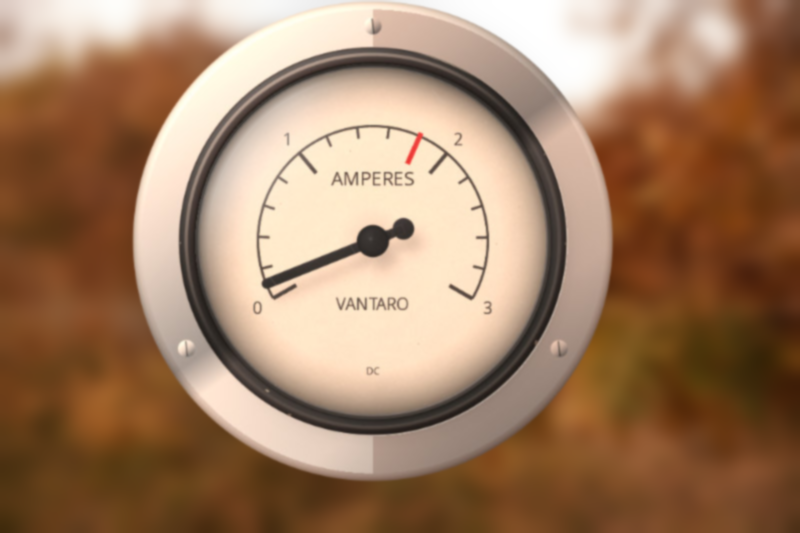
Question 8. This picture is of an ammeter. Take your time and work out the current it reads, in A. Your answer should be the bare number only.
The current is 0.1
